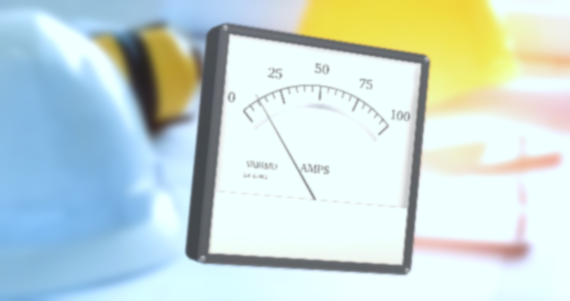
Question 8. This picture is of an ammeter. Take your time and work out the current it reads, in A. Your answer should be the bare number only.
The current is 10
